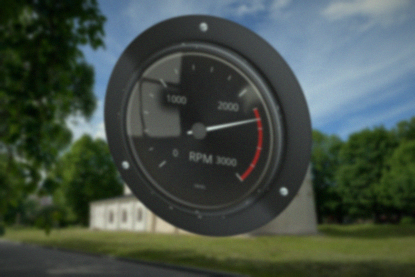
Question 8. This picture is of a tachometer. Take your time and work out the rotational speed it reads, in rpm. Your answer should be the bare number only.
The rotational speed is 2300
